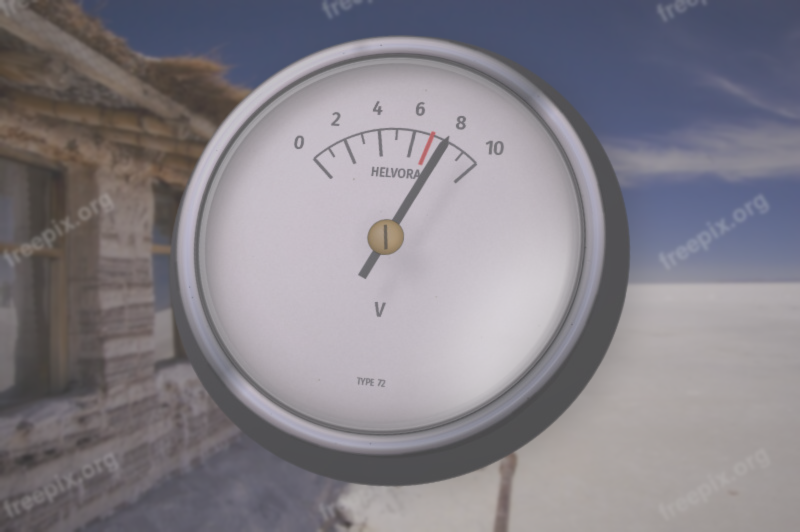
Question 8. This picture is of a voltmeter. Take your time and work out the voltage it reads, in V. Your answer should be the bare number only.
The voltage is 8
